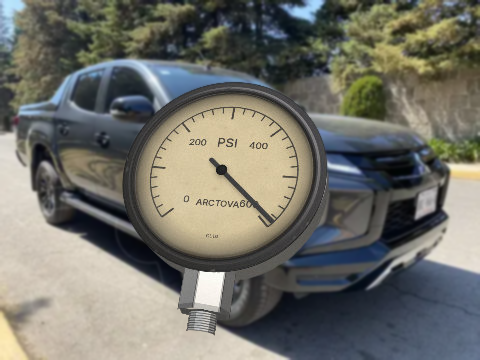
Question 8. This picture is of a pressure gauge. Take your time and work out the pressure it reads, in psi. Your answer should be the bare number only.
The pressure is 590
